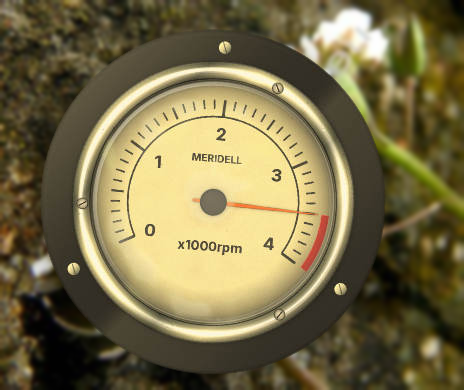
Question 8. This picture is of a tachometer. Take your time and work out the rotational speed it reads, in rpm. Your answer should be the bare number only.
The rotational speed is 3500
